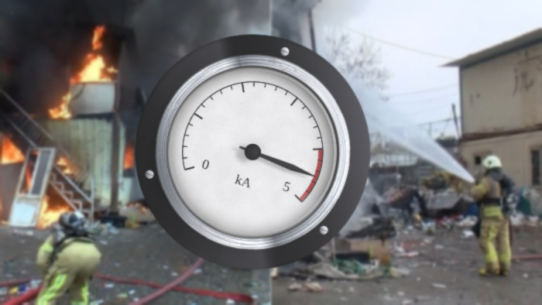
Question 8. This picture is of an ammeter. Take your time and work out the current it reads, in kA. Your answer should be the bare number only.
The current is 4.5
